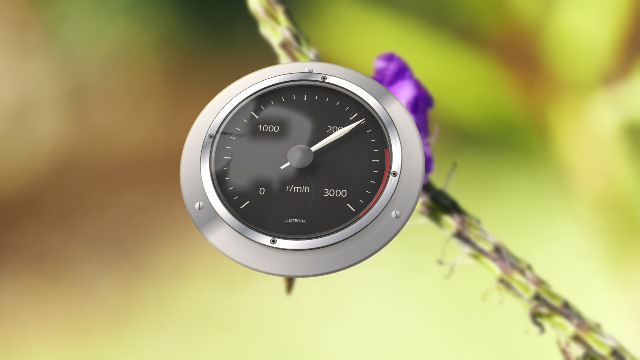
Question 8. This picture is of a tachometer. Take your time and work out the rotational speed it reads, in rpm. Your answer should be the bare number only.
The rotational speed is 2100
